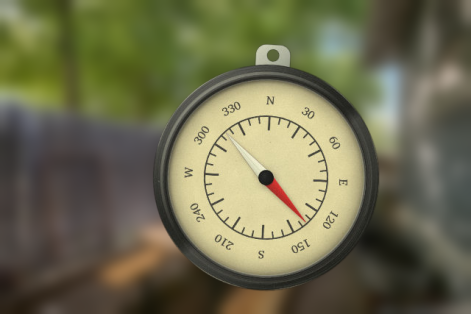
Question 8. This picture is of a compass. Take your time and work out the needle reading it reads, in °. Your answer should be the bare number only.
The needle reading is 135
